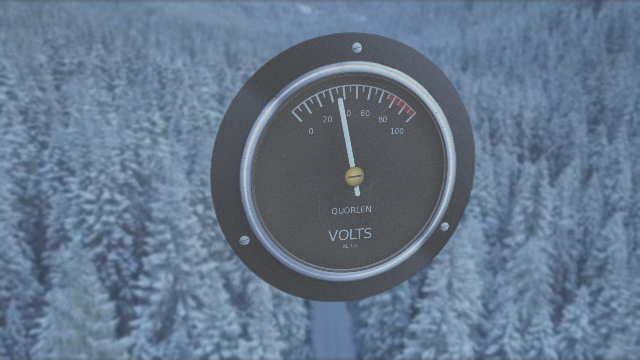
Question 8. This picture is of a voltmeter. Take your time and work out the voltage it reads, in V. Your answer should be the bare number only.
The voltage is 35
